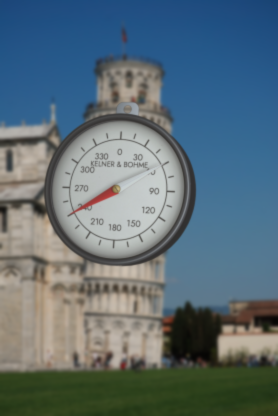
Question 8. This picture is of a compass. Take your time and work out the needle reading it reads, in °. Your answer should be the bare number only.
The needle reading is 240
